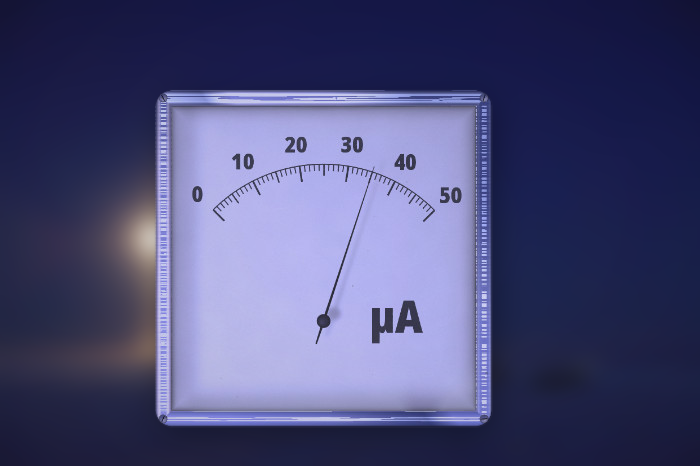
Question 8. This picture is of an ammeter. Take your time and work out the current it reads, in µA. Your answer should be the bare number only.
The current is 35
